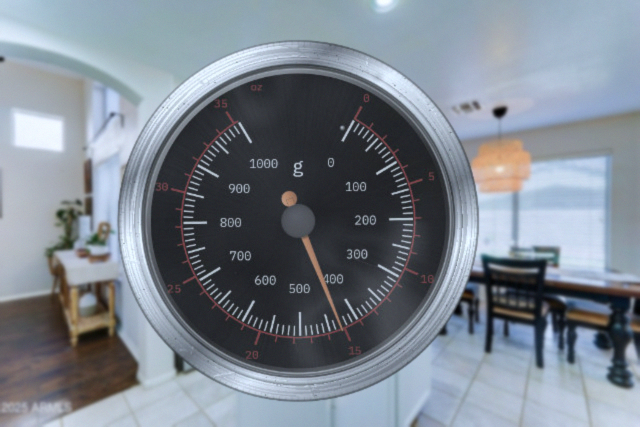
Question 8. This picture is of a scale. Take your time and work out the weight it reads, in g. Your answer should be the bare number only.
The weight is 430
